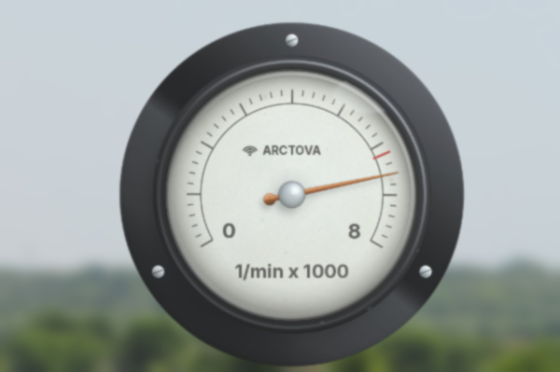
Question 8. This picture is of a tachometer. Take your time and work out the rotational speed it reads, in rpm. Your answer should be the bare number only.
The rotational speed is 6600
